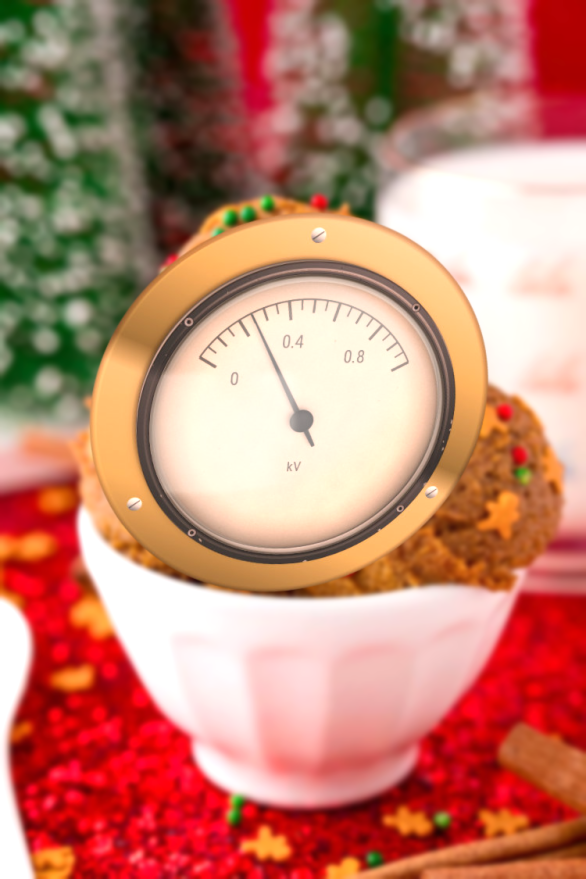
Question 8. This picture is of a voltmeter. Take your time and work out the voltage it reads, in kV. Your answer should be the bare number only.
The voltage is 0.25
